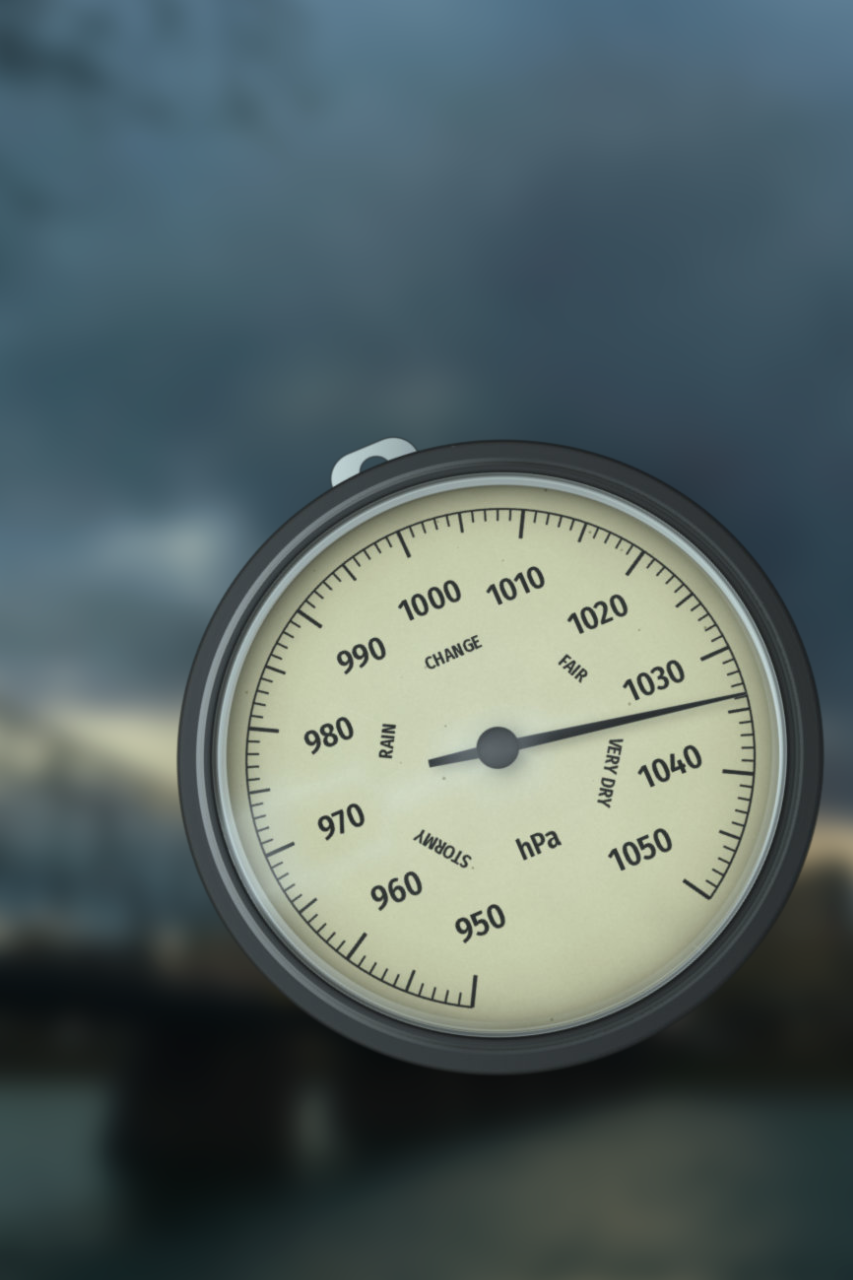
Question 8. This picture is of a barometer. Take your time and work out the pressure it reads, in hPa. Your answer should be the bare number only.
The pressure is 1034
